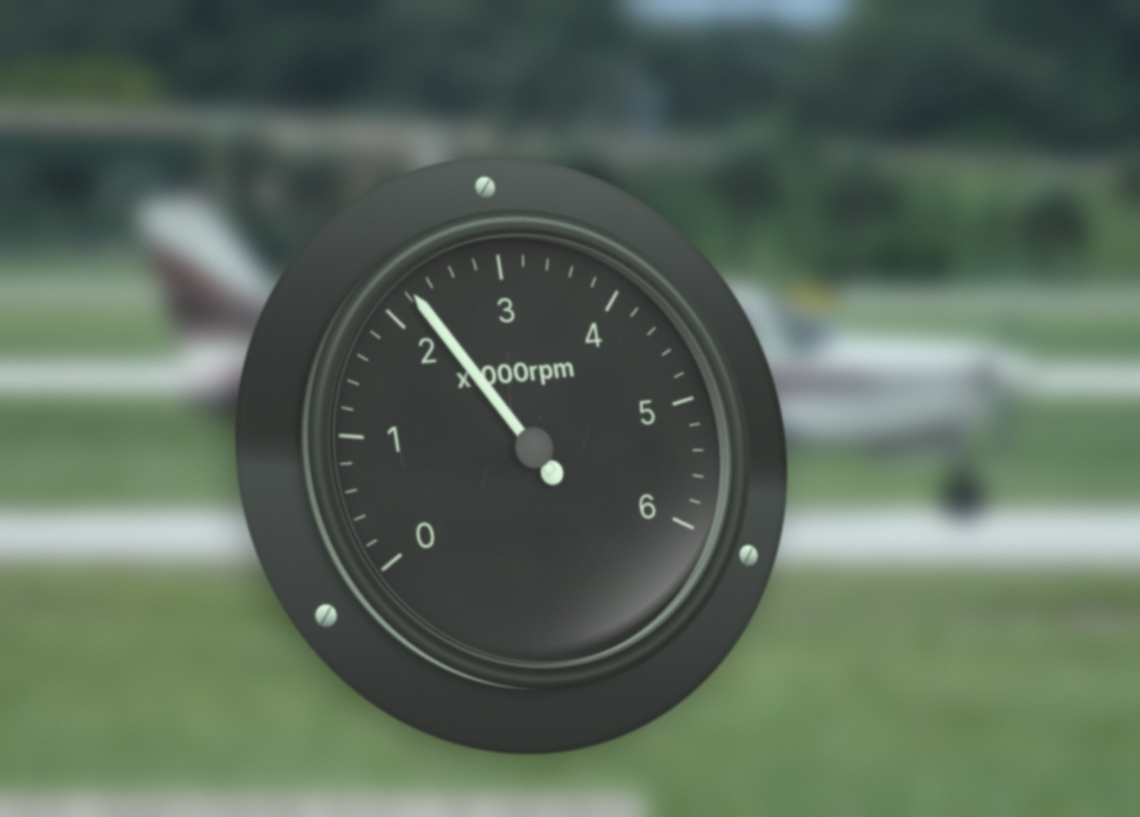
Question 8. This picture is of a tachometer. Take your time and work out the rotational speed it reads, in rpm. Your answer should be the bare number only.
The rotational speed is 2200
